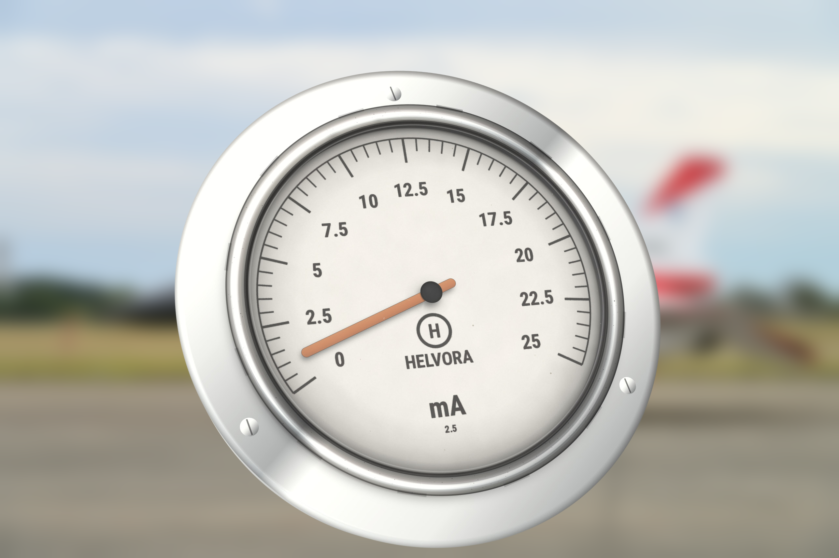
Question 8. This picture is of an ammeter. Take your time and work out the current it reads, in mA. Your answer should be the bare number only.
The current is 1
